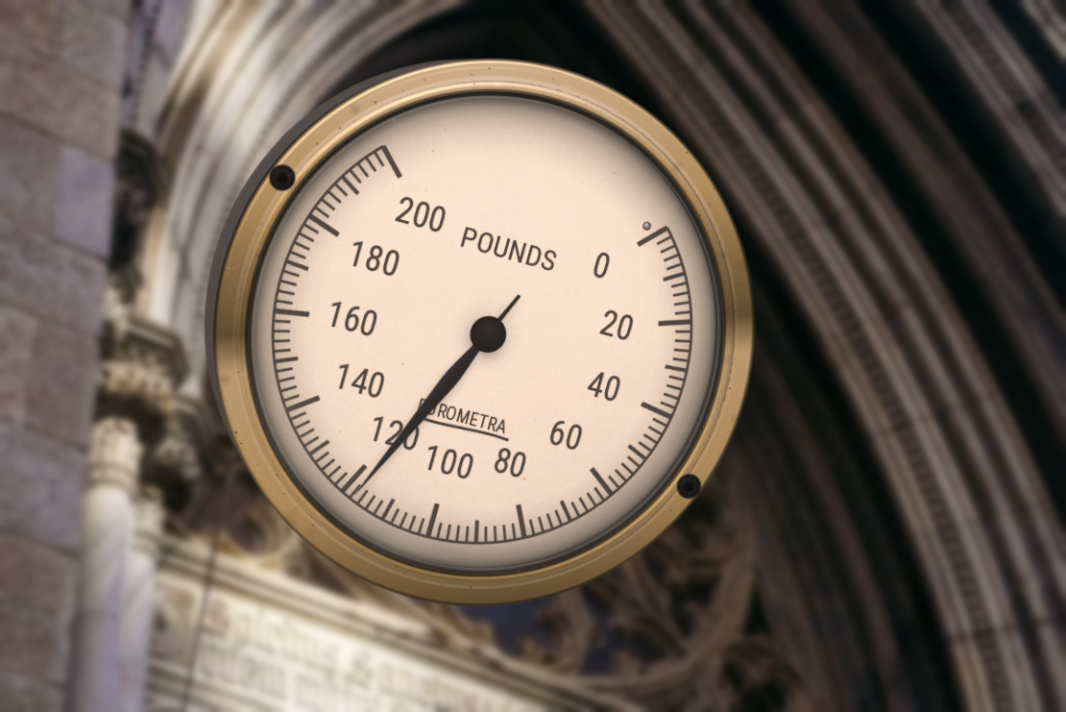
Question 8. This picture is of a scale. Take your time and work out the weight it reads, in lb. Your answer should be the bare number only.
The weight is 118
